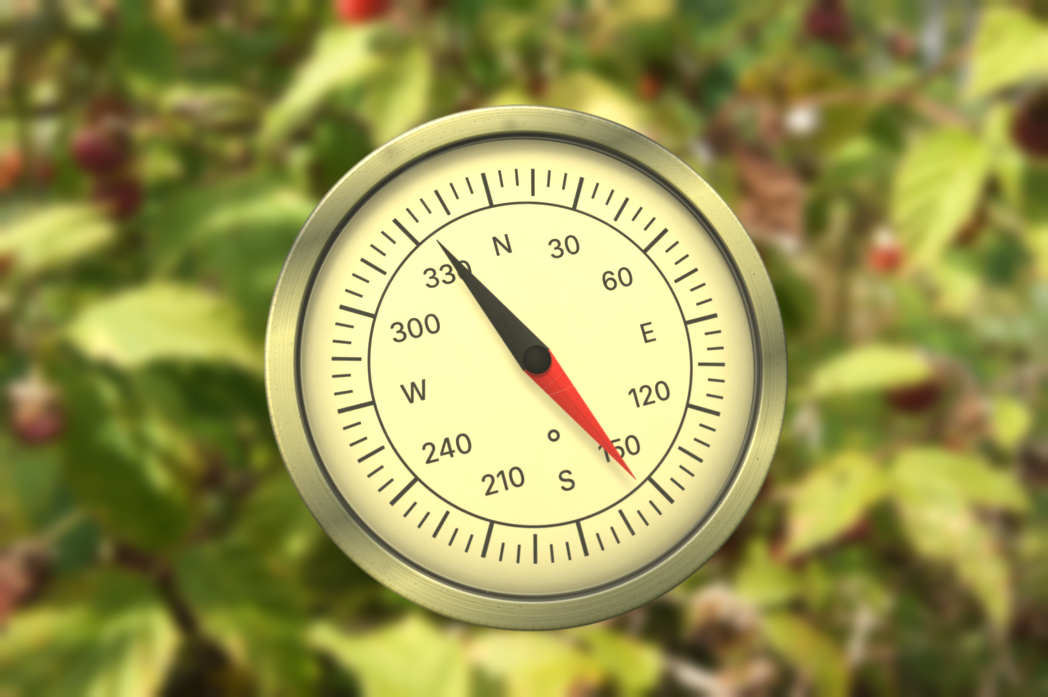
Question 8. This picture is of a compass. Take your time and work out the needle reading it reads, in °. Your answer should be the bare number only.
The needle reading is 155
